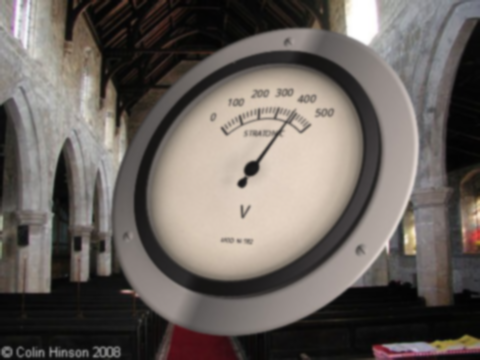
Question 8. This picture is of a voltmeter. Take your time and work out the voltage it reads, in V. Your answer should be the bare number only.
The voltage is 400
